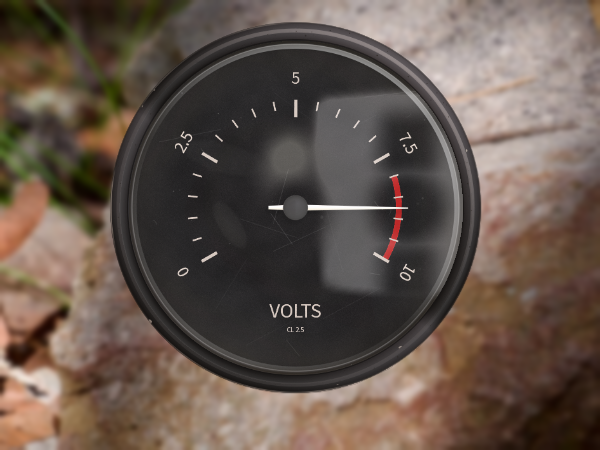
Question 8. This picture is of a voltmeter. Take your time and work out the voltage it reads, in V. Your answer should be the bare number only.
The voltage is 8.75
